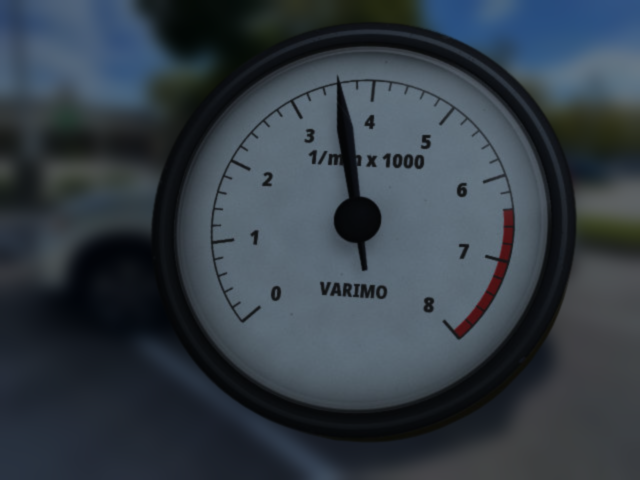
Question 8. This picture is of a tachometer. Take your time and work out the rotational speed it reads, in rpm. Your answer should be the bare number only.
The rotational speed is 3600
